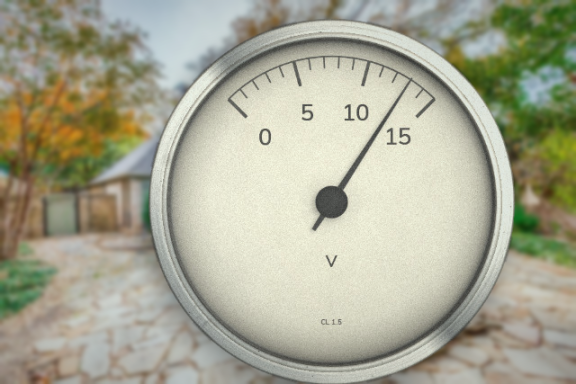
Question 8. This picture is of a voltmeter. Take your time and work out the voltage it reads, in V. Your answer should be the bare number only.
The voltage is 13
